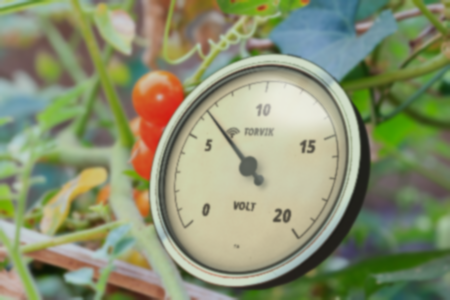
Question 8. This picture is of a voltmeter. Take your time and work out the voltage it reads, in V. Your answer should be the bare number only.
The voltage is 6.5
